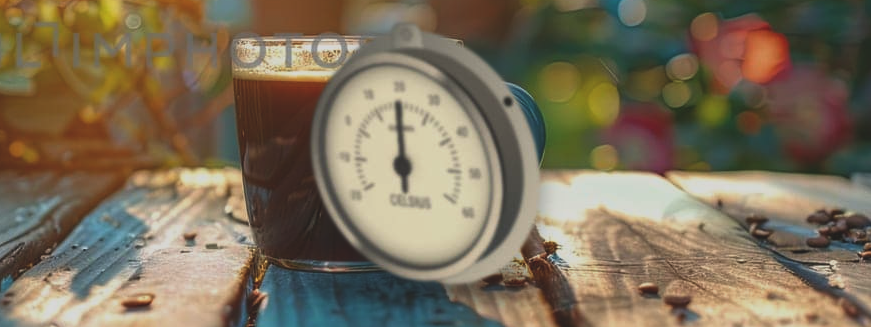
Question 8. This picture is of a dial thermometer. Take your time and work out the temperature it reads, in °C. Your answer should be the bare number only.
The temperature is 20
